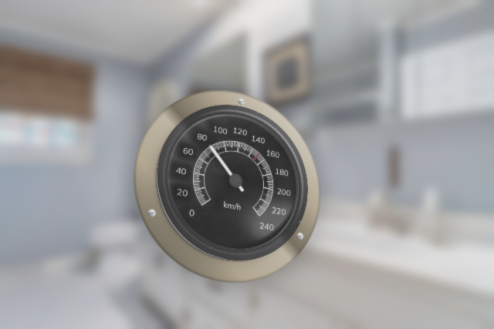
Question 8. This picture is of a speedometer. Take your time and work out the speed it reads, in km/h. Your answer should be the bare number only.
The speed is 80
